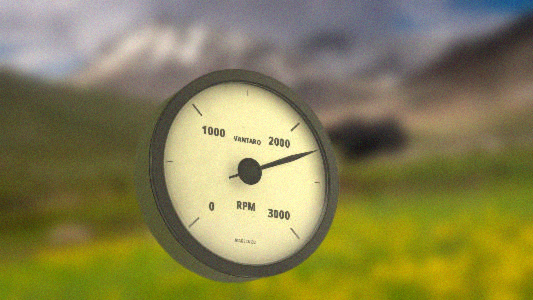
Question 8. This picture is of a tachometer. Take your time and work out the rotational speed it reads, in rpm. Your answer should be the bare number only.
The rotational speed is 2250
